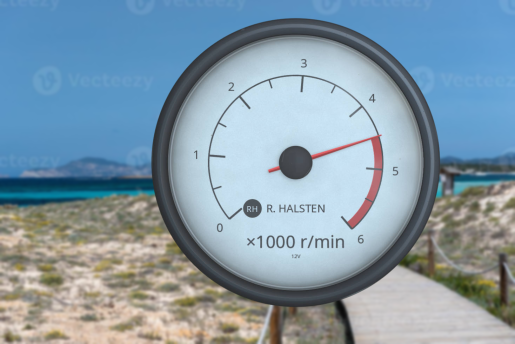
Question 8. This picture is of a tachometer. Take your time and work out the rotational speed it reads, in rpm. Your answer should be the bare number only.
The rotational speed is 4500
